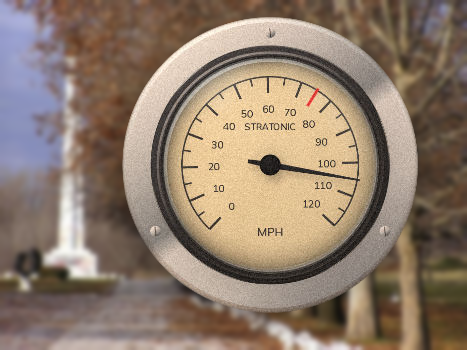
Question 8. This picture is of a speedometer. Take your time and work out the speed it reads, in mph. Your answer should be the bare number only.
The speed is 105
